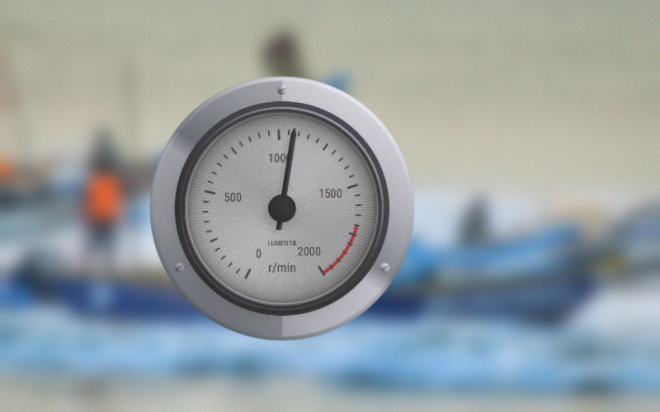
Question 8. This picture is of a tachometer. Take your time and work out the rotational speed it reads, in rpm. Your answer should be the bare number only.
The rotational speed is 1075
